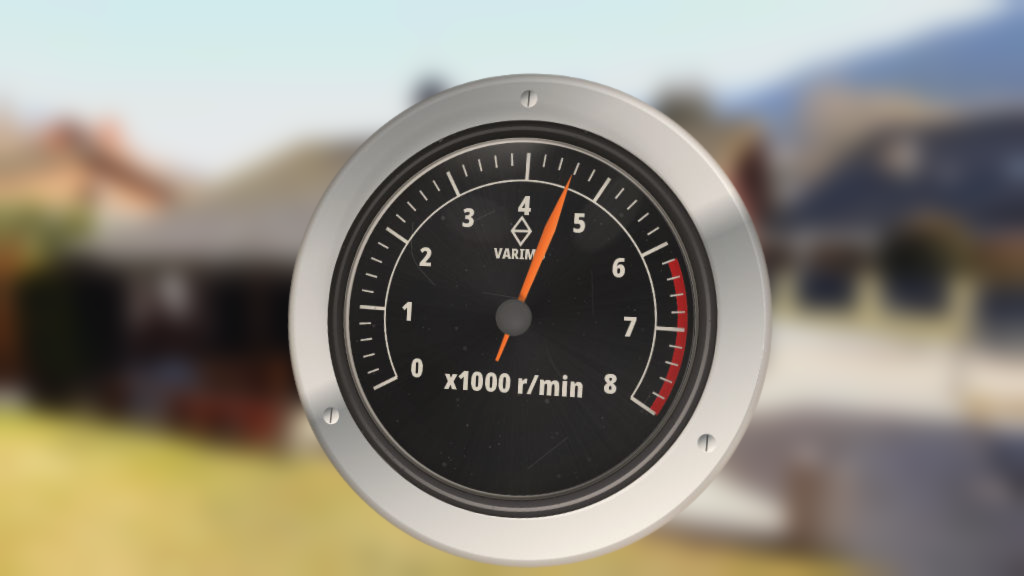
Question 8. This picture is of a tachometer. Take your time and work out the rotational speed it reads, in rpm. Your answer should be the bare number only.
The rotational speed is 4600
